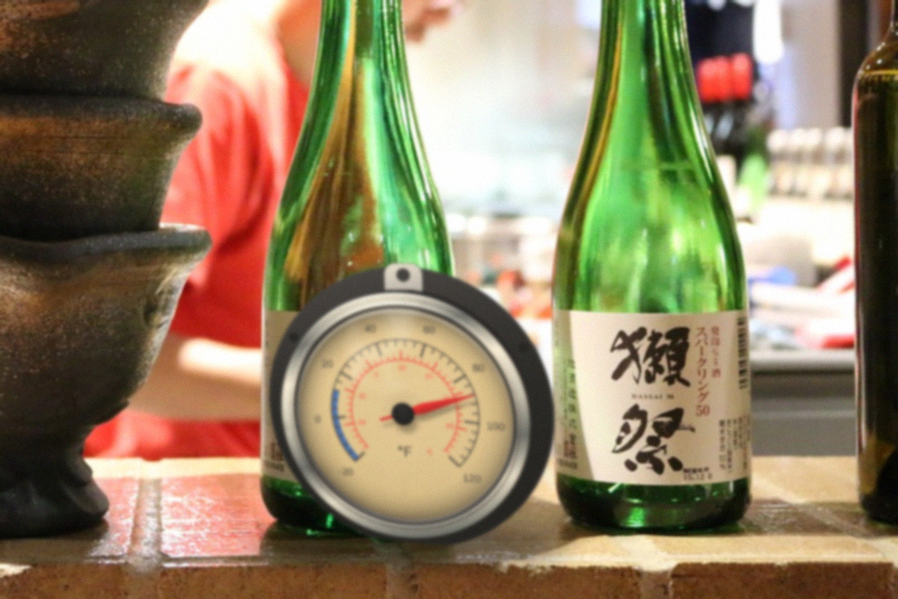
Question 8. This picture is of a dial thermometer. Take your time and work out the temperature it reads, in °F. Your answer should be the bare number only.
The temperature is 88
